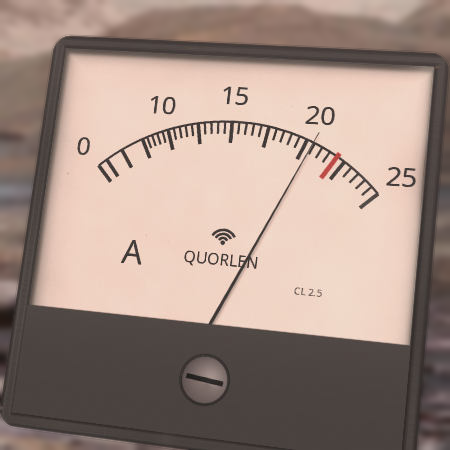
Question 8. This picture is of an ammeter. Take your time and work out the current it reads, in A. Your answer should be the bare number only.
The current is 20.5
